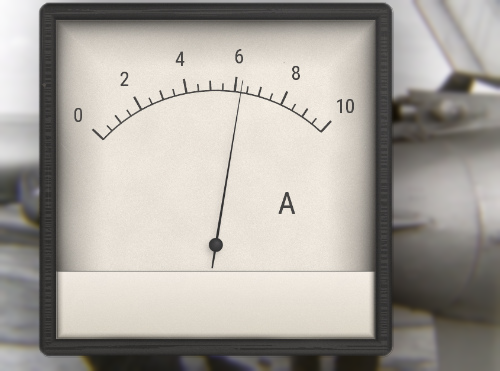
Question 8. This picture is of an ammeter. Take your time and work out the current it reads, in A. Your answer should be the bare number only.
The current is 6.25
